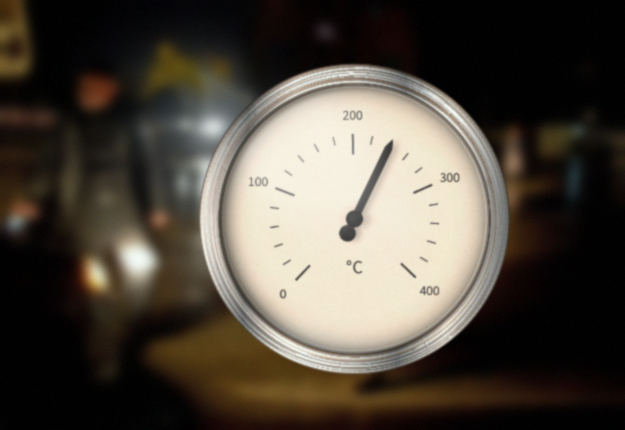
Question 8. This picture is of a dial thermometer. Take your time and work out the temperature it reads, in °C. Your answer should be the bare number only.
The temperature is 240
